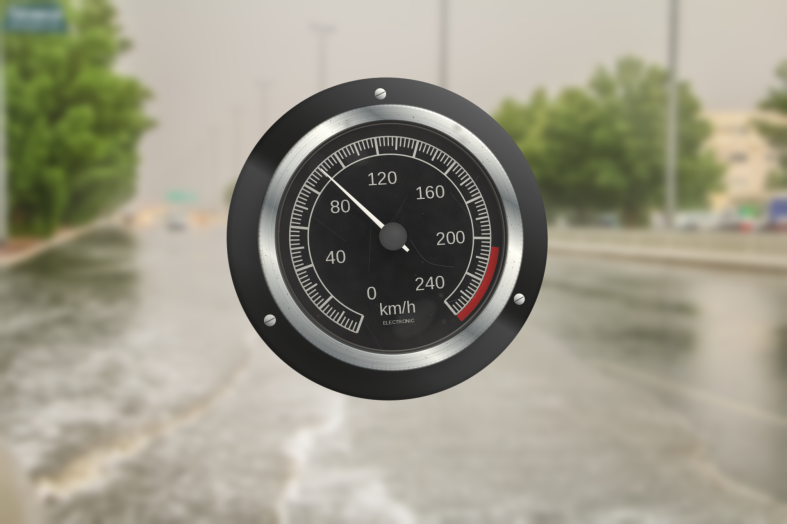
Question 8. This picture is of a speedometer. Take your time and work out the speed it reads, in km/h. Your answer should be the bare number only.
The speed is 90
